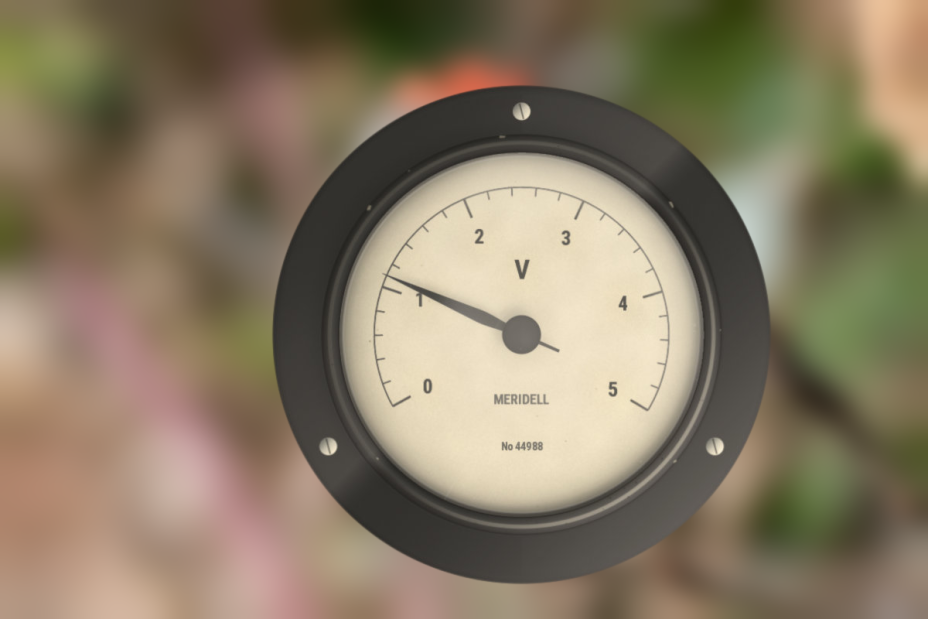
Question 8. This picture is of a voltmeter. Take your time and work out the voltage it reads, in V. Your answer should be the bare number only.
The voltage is 1.1
